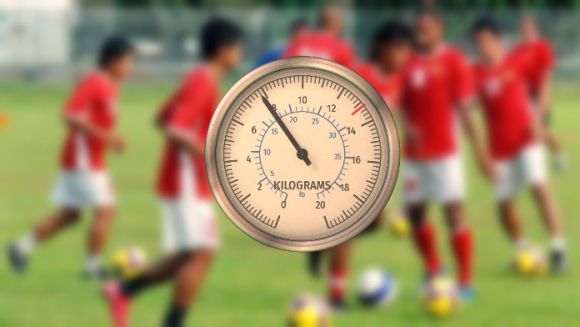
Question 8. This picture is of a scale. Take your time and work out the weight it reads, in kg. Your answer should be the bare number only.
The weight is 7.8
